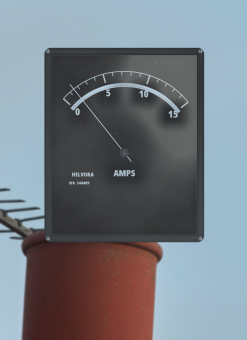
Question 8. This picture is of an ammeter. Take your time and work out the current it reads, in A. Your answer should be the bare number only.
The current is 1.5
